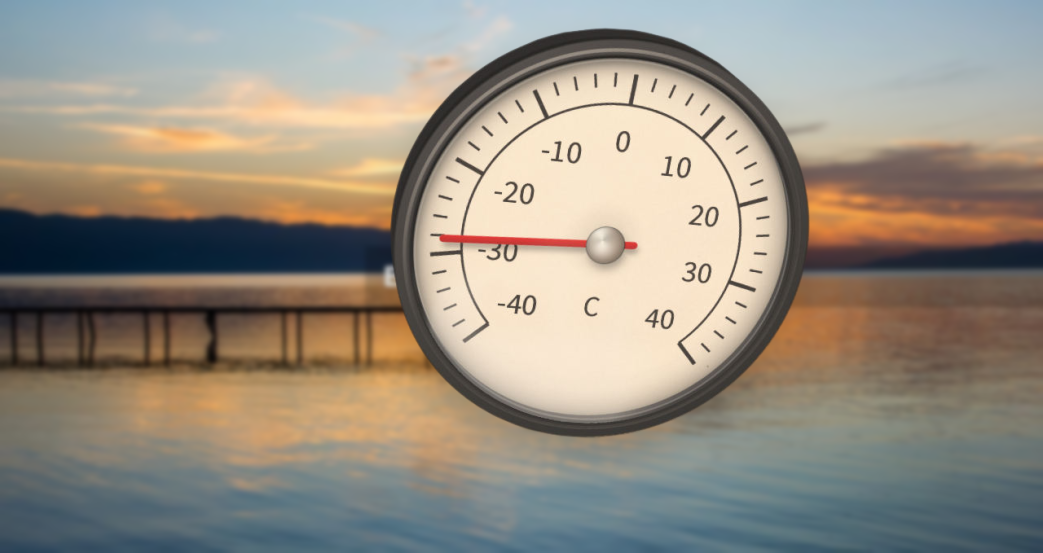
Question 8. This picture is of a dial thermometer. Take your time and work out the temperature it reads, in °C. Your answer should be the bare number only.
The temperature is -28
